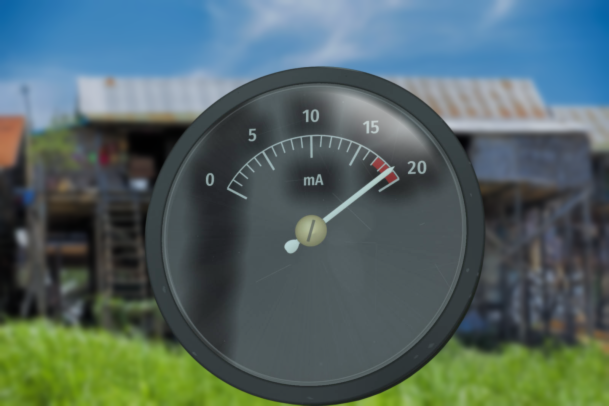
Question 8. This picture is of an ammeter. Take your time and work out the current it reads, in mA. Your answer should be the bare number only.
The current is 19
